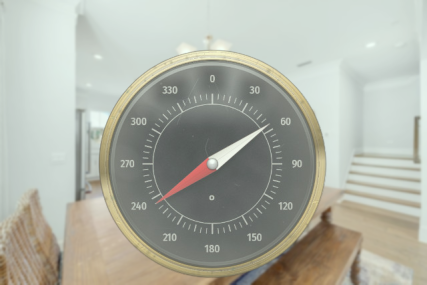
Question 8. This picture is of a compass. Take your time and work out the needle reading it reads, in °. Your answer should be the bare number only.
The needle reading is 235
